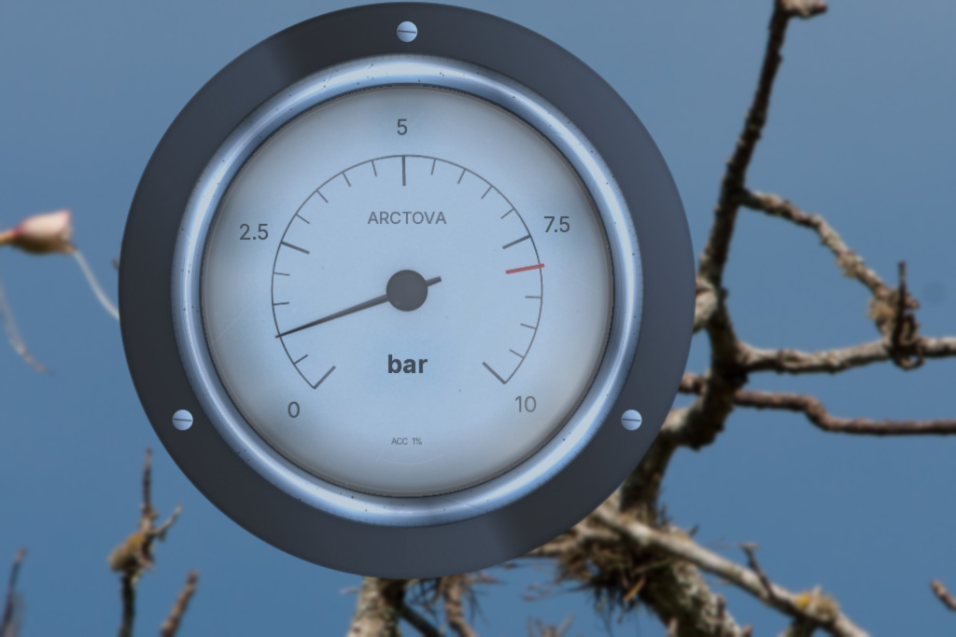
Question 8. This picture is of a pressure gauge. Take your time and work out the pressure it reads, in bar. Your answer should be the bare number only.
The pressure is 1
